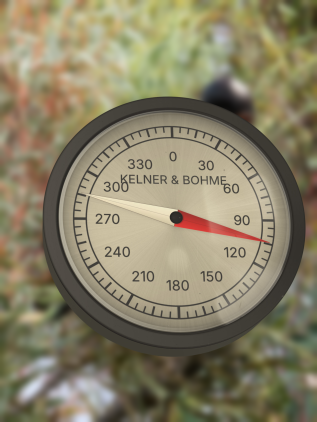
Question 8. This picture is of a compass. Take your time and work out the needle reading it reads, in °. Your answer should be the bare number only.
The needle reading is 105
